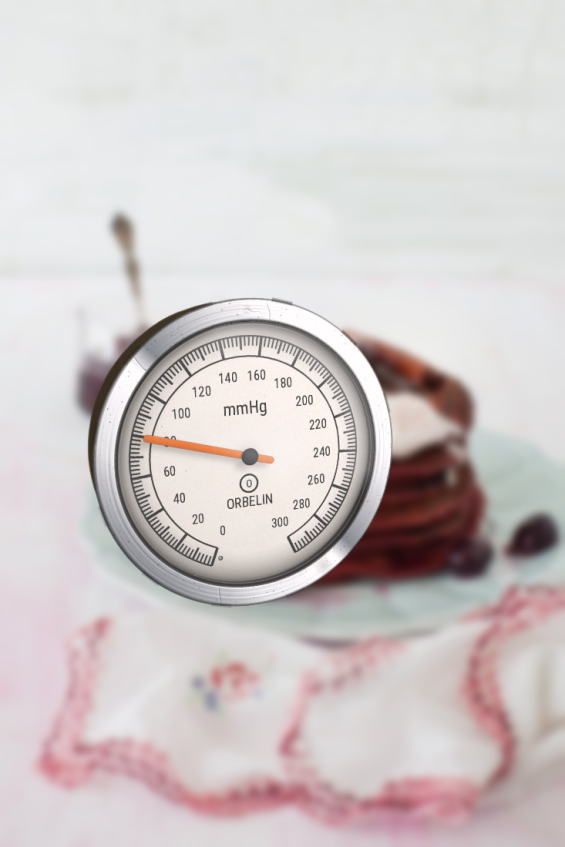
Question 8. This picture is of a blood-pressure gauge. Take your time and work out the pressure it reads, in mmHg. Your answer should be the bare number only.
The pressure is 80
